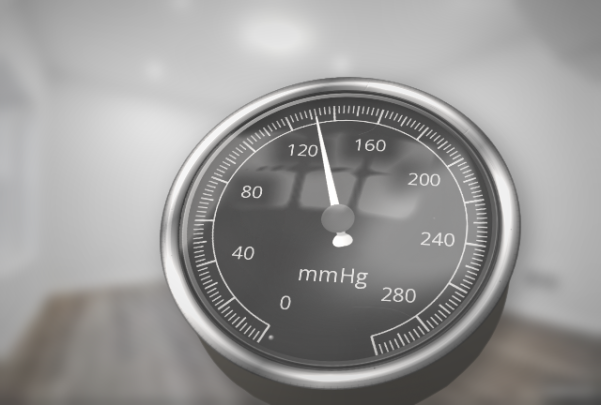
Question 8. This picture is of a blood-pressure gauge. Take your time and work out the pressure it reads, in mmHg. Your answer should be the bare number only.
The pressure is 132
